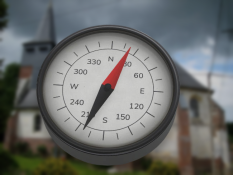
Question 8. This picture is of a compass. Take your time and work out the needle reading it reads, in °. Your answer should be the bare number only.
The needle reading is 22.5
